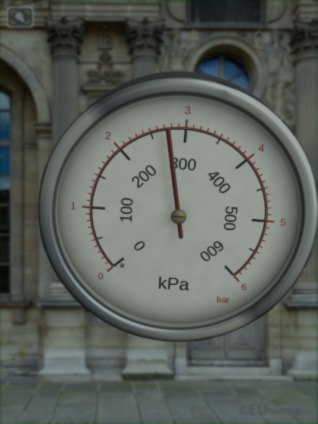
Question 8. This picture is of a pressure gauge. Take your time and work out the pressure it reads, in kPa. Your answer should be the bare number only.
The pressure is 275
